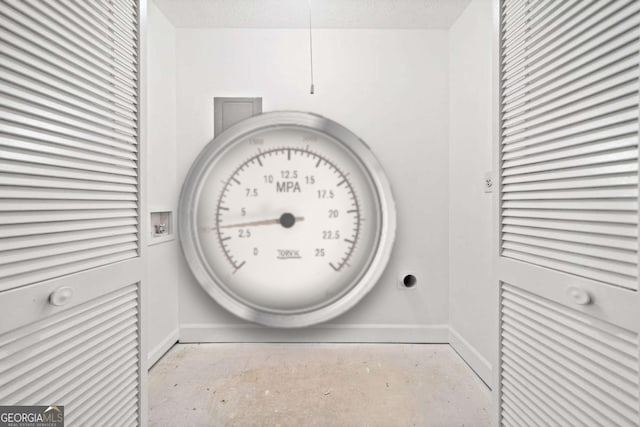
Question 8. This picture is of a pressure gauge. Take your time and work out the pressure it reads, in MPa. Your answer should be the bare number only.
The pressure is 3.5
